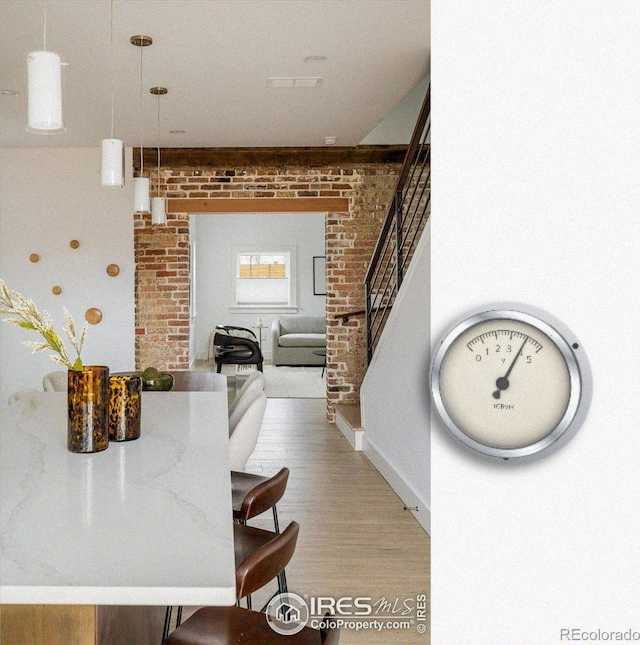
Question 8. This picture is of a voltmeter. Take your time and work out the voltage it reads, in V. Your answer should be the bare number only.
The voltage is 4
